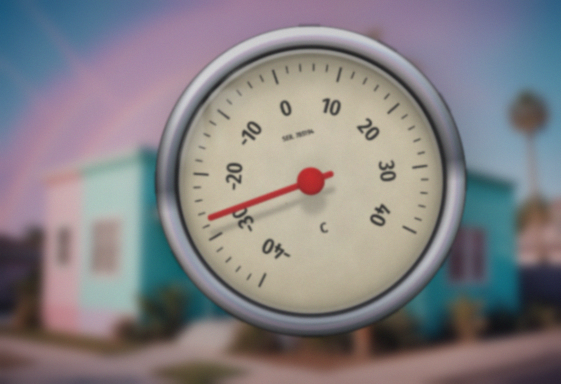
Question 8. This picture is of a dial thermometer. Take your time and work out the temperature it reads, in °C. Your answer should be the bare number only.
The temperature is -27
